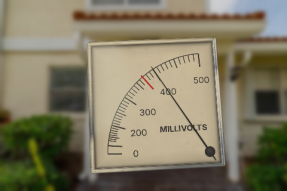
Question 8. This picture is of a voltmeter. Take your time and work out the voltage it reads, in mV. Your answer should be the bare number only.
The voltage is 400
